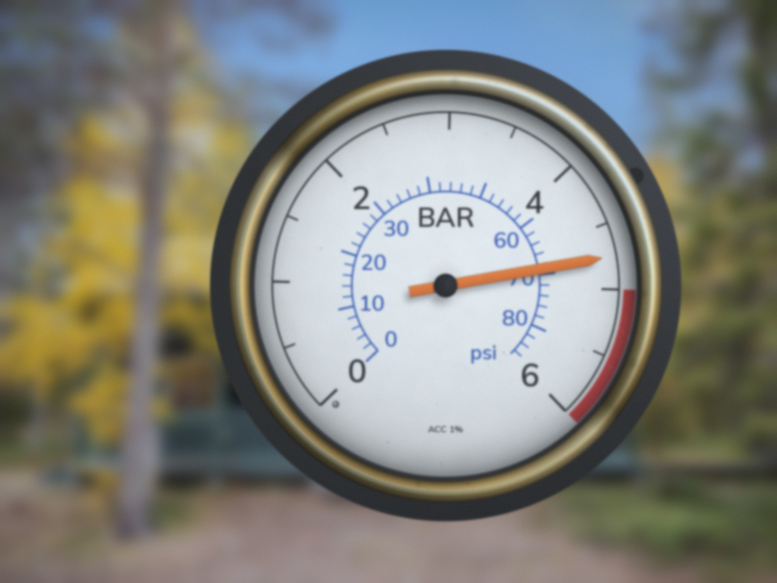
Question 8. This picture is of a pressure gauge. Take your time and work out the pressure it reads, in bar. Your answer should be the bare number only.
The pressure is 4.75
